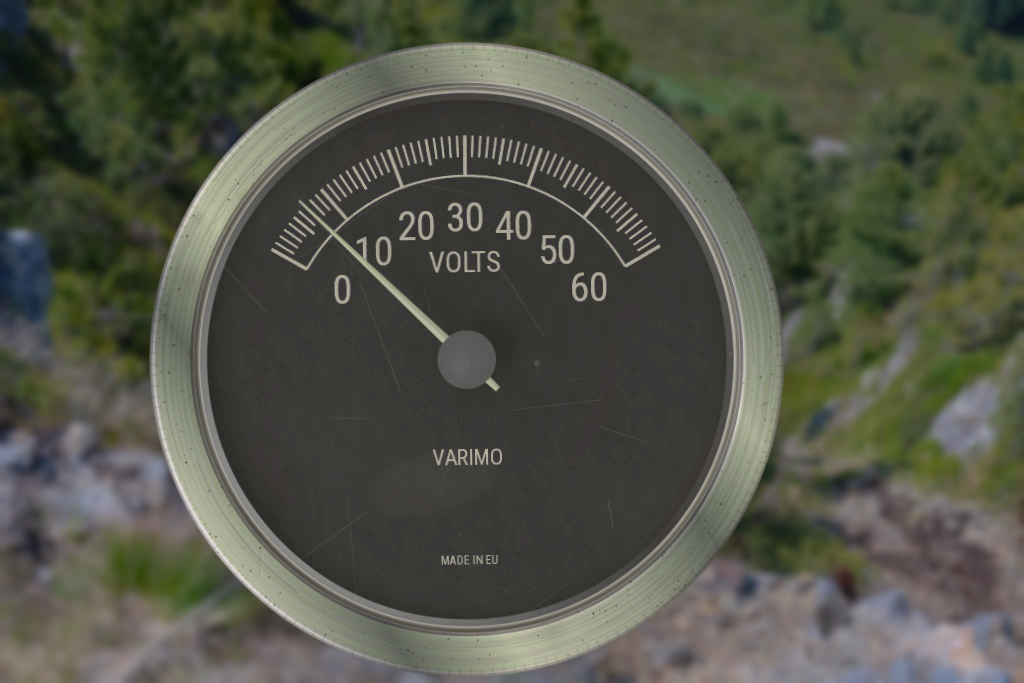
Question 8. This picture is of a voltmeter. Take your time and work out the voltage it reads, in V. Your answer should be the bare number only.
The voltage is 7
